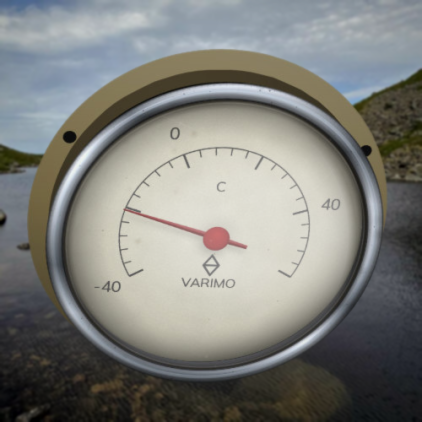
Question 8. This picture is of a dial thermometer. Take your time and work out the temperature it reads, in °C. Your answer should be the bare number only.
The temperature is -20
